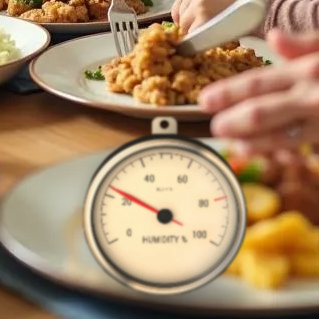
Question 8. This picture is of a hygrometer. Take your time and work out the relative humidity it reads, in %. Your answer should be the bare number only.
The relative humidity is 24
